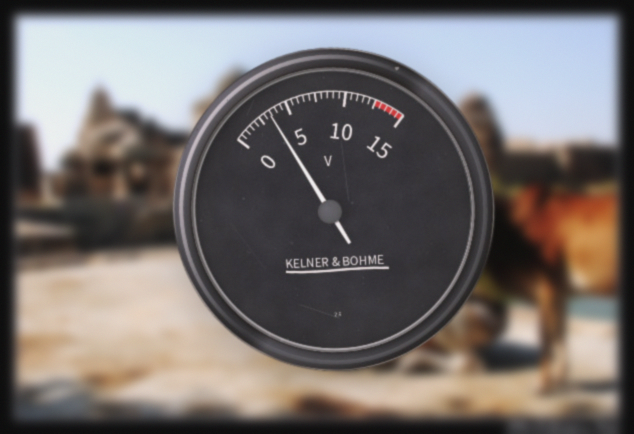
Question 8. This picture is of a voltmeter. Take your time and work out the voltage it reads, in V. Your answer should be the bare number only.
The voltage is 3.5
